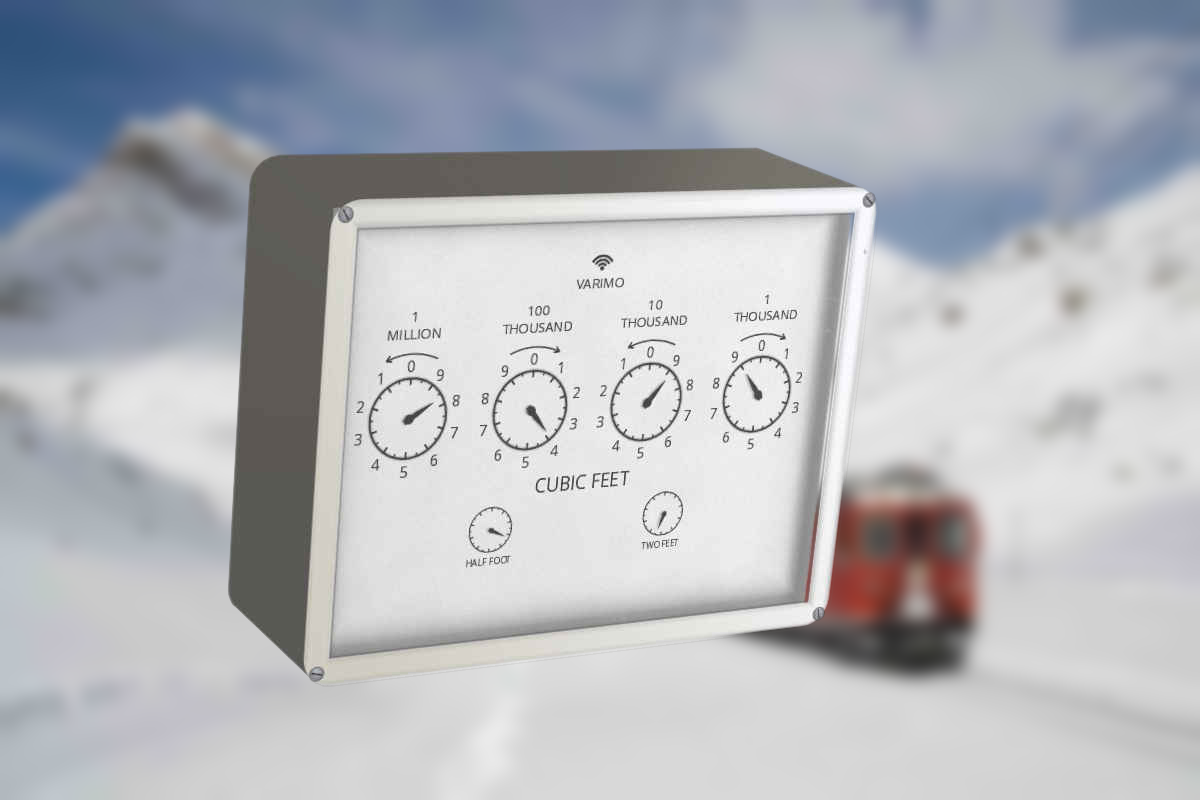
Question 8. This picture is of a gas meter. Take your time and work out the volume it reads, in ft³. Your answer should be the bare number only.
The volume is 838900
